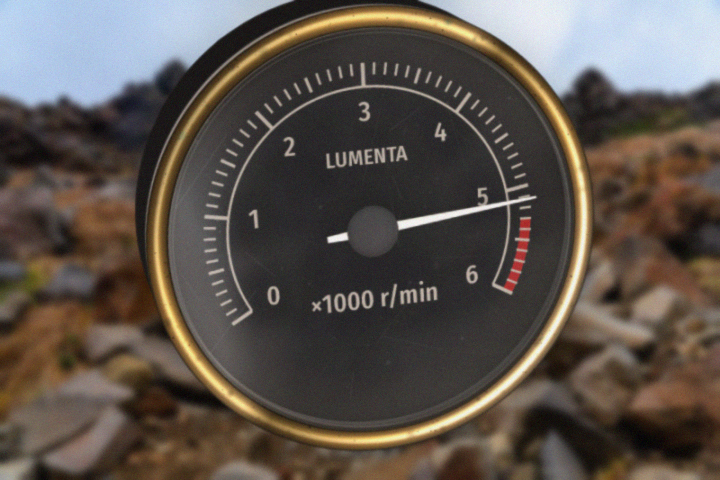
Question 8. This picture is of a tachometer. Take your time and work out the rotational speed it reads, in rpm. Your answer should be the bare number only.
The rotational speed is 5100
